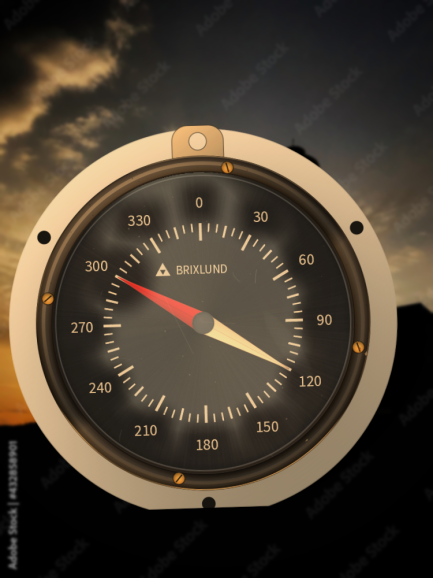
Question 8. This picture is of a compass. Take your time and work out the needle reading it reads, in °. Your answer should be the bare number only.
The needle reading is 300
